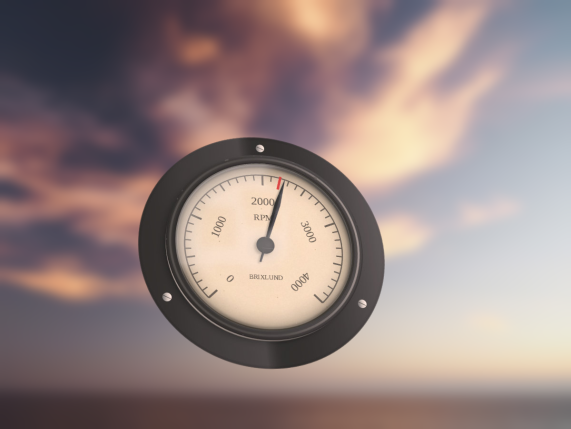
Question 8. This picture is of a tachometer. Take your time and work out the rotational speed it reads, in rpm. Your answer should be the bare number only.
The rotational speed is 2250
